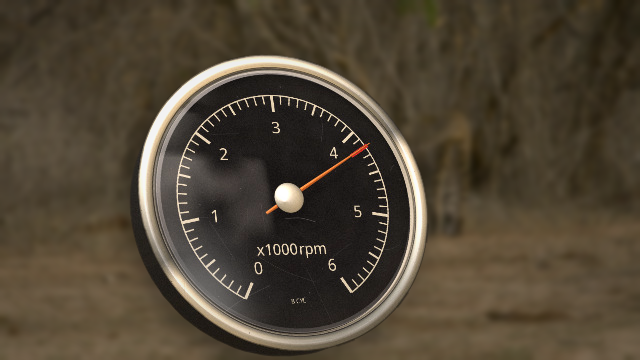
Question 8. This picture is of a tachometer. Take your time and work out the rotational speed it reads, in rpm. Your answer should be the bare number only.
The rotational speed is 4200
